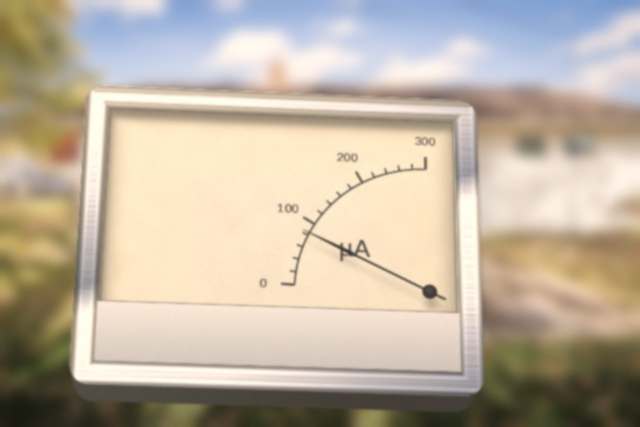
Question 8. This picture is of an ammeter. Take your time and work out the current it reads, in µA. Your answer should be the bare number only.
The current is 80
